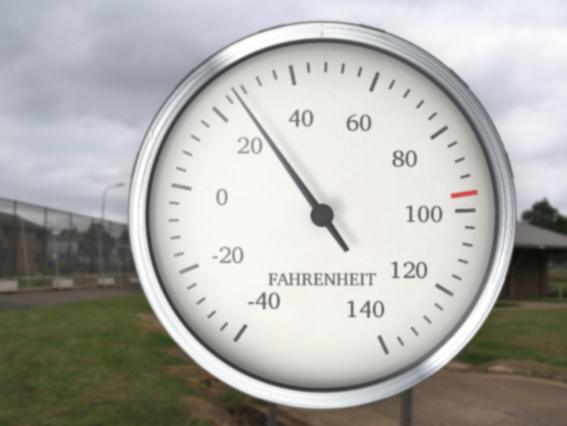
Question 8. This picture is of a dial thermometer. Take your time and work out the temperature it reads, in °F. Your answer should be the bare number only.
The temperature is 26
